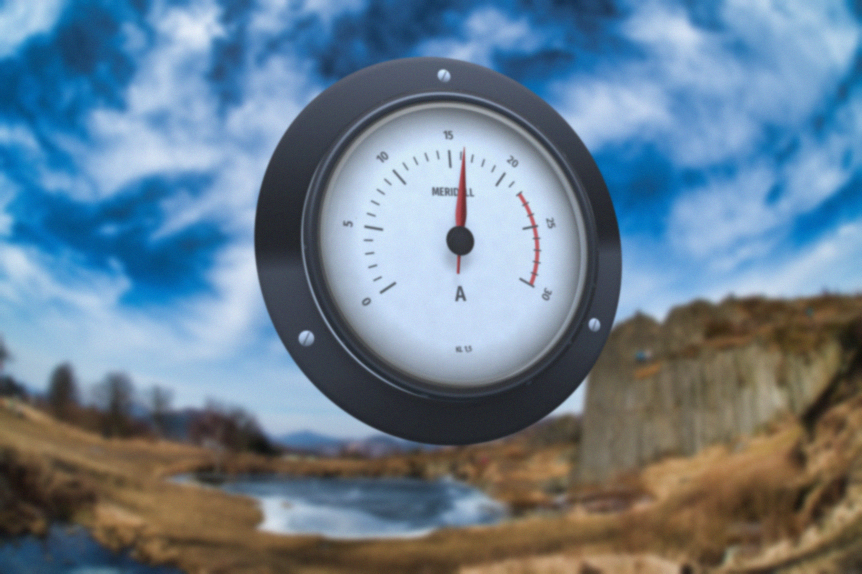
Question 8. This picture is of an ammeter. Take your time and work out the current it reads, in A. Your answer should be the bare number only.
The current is 16
